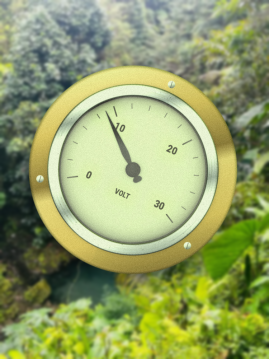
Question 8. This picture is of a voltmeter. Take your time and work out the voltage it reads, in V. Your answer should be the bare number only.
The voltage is 9
